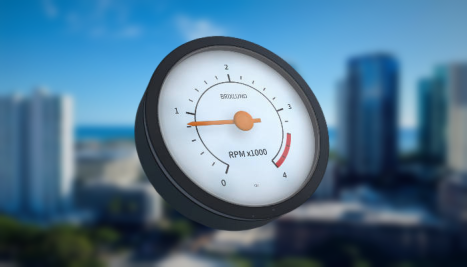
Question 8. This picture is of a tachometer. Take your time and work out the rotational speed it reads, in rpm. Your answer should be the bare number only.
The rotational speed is 800
